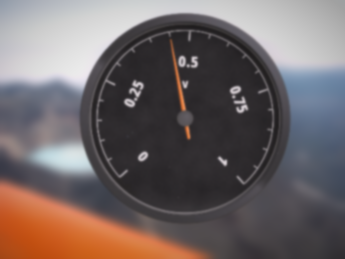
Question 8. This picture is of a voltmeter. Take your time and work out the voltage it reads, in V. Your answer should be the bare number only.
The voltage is 0.45
